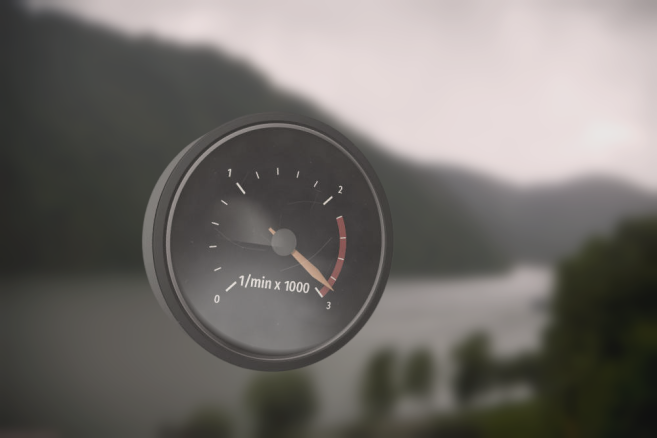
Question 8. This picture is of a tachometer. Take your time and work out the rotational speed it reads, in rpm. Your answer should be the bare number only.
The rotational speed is 2900
